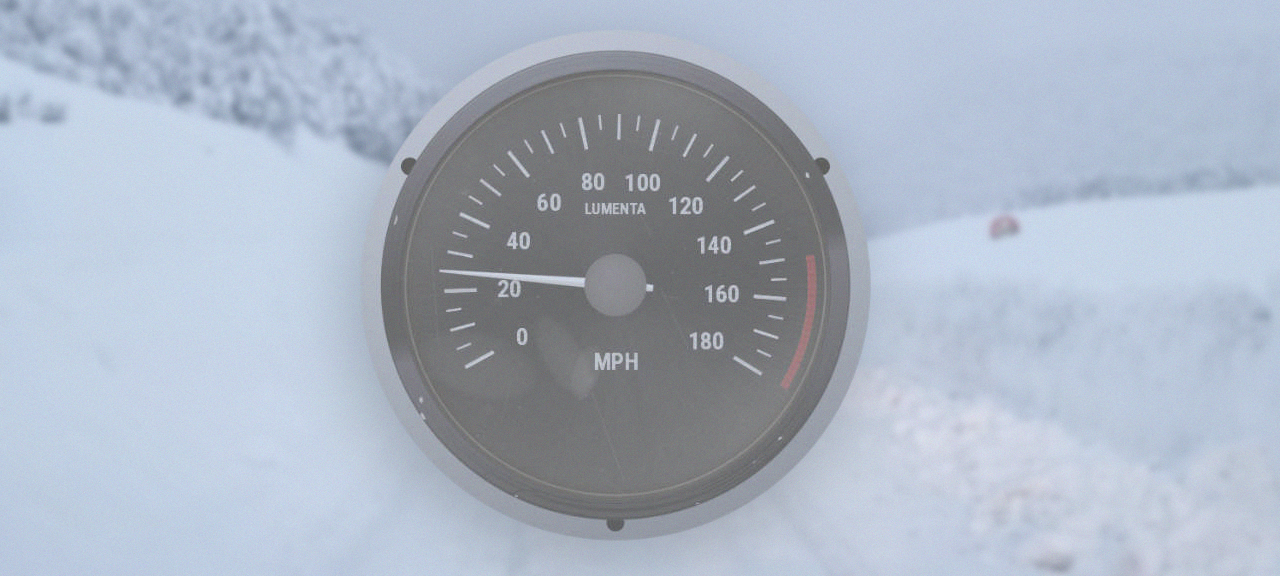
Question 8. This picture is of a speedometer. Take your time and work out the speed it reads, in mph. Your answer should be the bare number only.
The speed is 25
